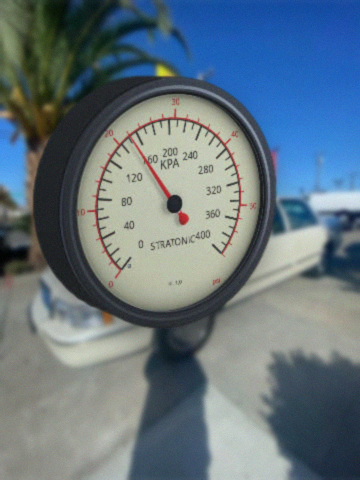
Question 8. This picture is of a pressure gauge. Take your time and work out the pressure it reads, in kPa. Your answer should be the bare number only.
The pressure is 150
